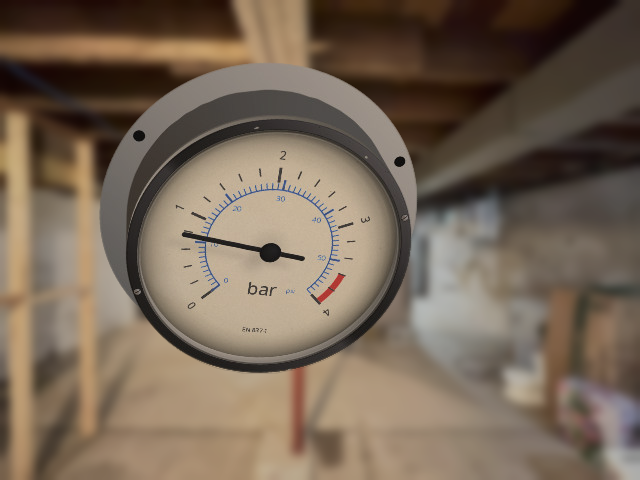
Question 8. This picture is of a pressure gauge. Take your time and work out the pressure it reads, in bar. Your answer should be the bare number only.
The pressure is 0.8
